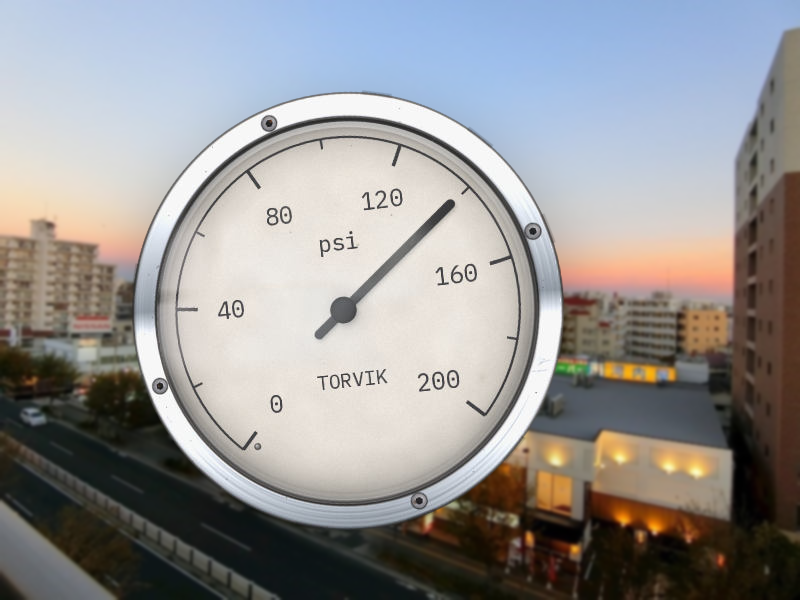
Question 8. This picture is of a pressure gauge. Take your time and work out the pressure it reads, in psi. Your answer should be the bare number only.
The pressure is 140
